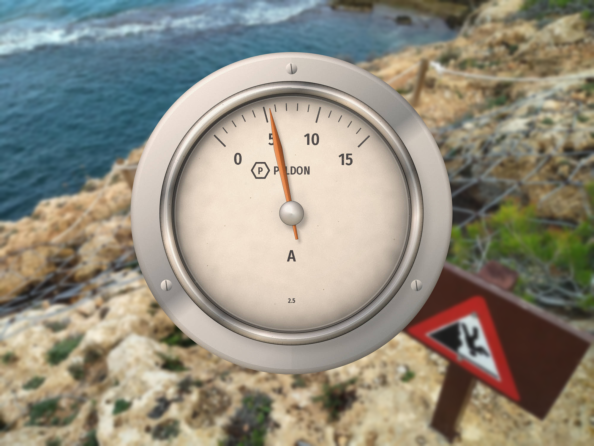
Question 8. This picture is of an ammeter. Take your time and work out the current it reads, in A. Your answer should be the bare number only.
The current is 5.5
